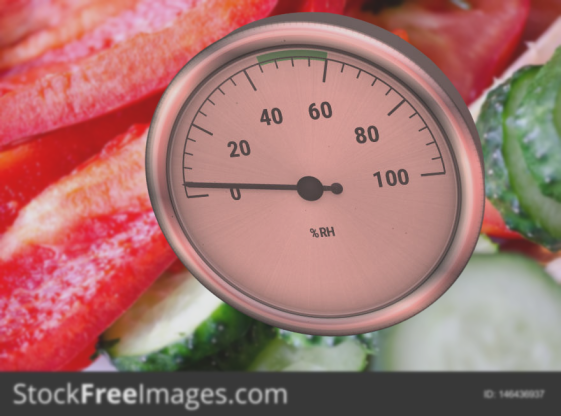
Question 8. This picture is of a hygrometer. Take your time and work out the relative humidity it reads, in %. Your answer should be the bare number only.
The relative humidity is 4
